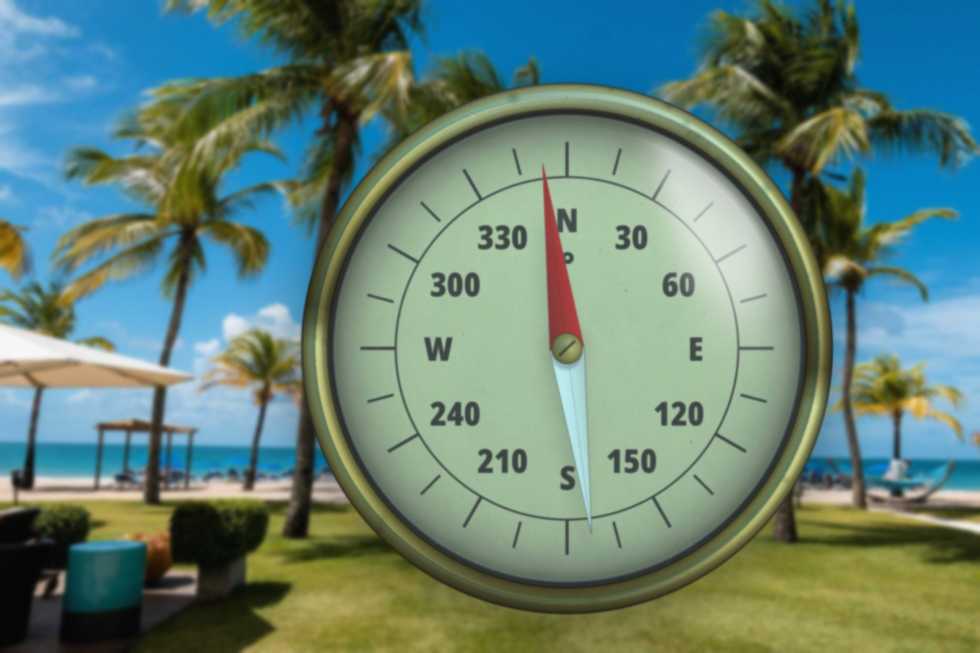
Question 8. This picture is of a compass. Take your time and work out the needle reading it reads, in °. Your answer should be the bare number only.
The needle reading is 352.5
